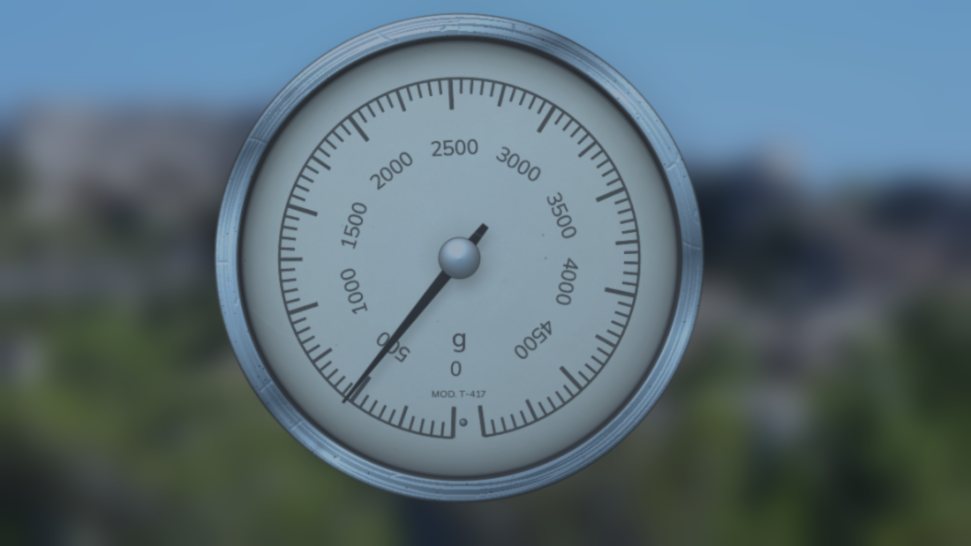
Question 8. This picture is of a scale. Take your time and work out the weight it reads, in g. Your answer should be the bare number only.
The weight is 525
